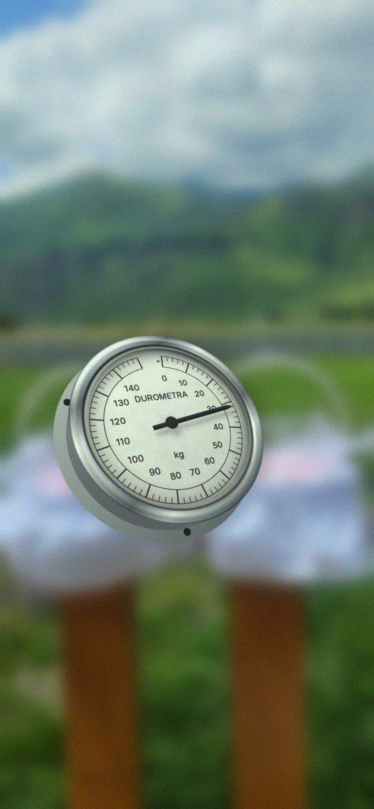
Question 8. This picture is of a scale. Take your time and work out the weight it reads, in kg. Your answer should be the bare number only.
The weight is 32
